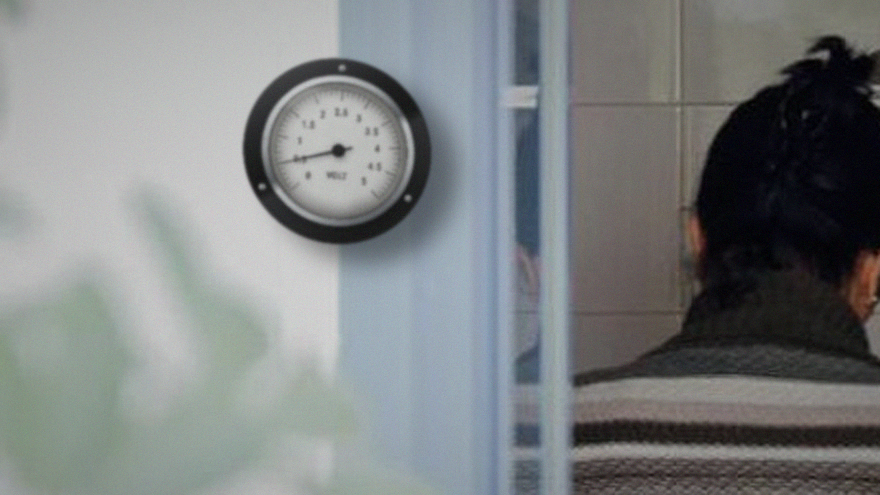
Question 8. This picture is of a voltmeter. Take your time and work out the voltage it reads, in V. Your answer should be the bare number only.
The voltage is 0.5
